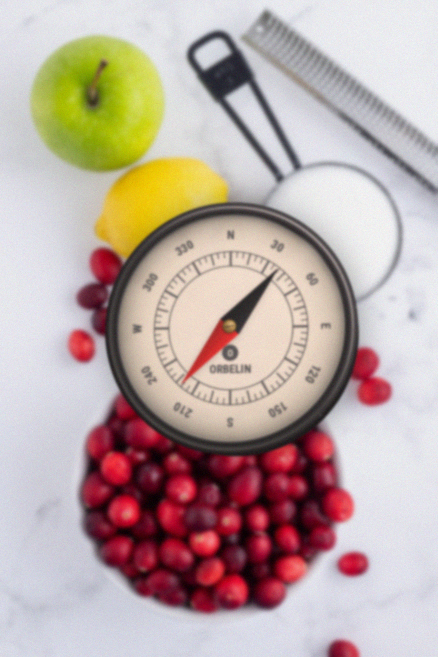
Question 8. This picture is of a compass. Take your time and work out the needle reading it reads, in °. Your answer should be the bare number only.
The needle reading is 220
